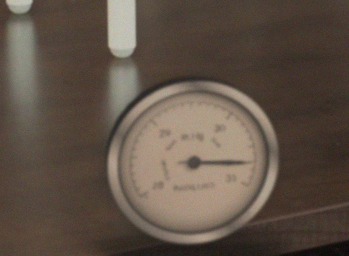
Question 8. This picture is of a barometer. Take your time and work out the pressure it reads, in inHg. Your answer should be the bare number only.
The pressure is 30.7
